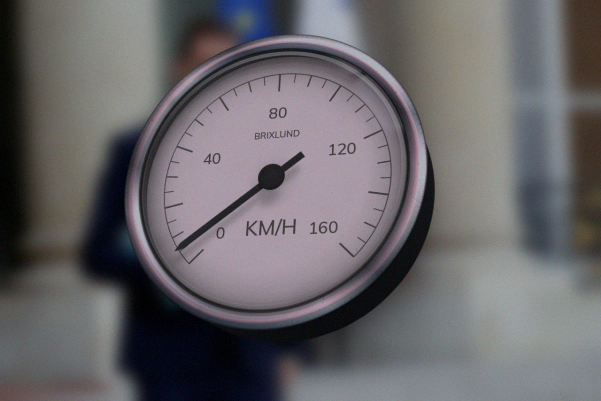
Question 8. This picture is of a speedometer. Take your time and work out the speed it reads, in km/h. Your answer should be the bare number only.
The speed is 5
